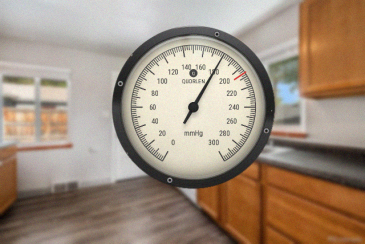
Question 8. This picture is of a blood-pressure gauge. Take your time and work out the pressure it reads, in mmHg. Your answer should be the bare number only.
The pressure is 180
